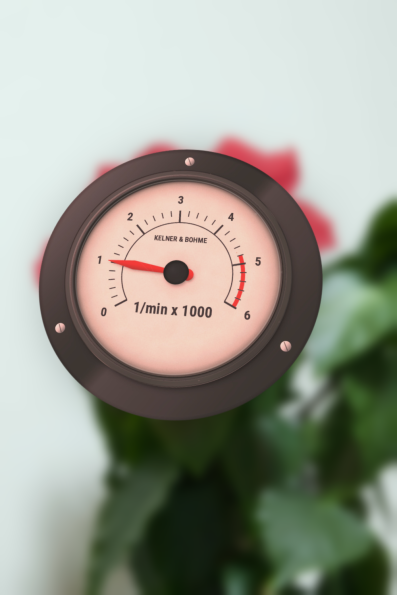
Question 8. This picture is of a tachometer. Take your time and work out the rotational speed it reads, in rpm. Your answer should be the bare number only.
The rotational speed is 1000
